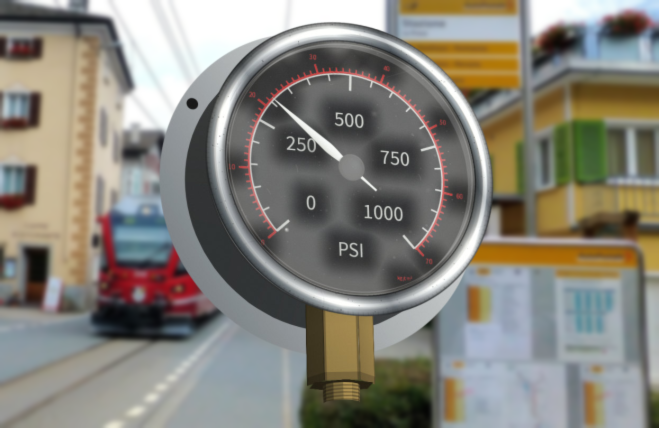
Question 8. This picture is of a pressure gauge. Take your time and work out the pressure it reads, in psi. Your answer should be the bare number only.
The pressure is 300
